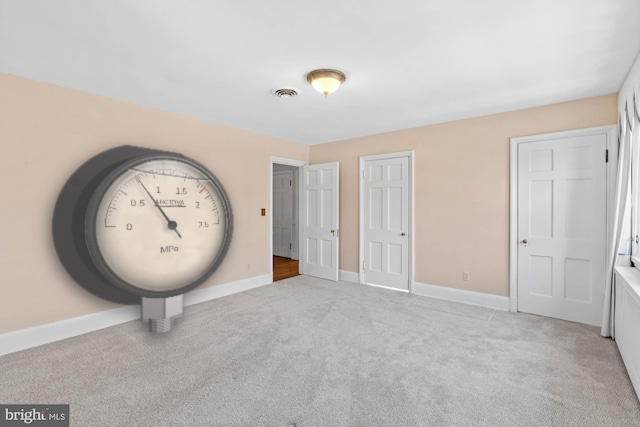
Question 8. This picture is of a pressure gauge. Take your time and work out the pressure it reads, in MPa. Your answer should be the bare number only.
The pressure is 0.75
